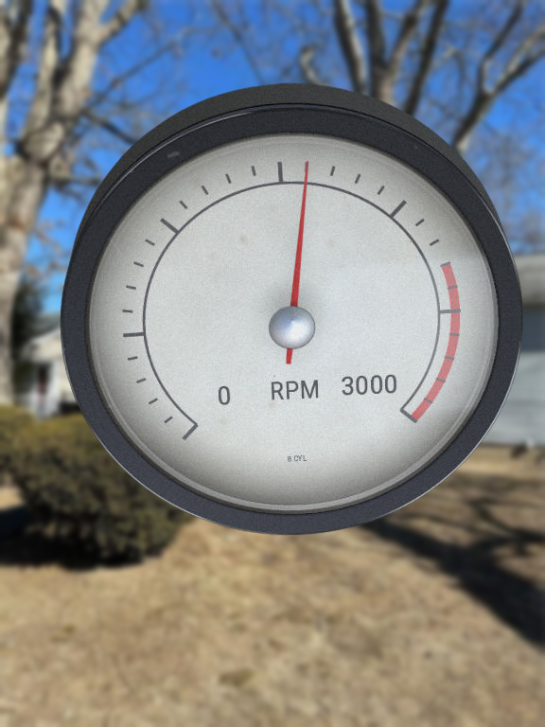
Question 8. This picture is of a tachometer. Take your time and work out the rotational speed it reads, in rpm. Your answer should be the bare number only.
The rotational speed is 1600
